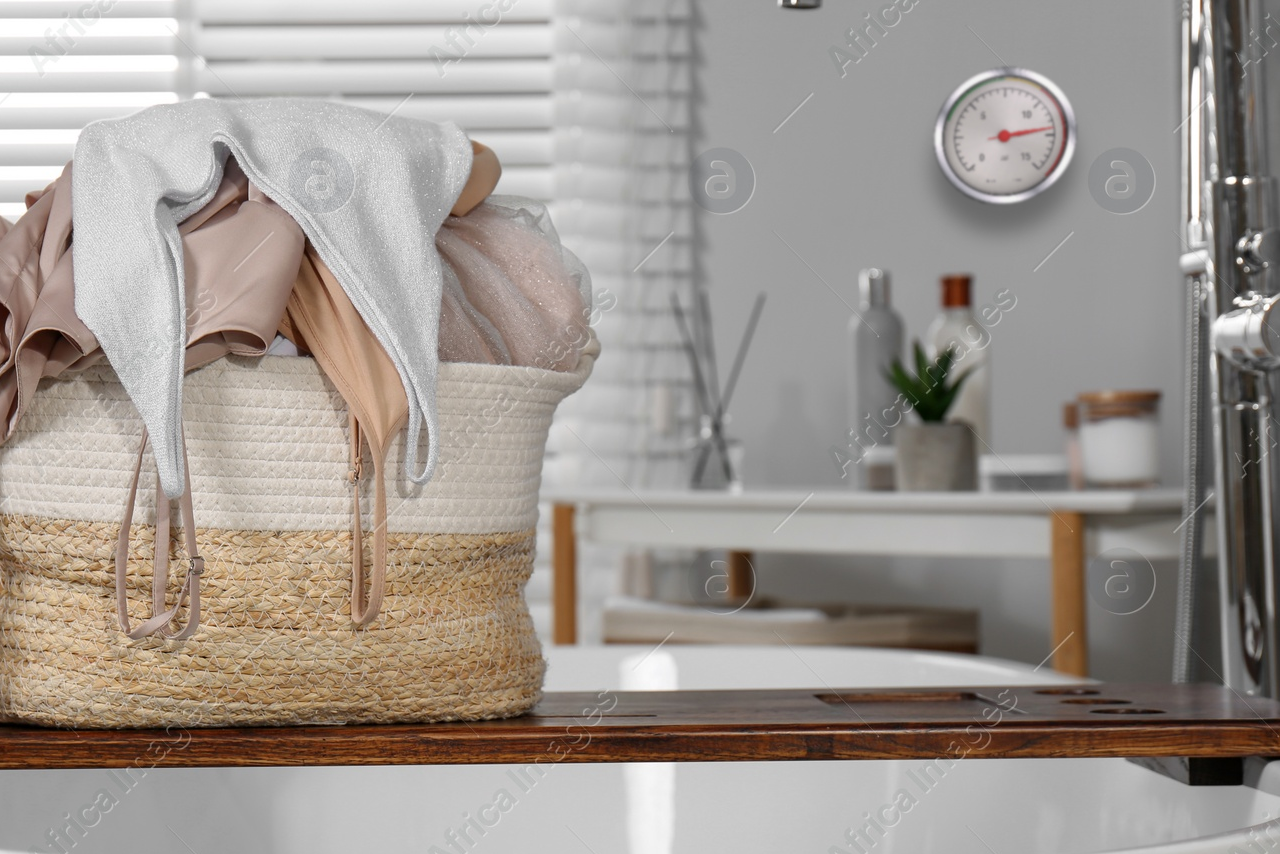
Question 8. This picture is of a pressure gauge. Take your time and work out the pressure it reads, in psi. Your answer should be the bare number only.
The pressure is 12
